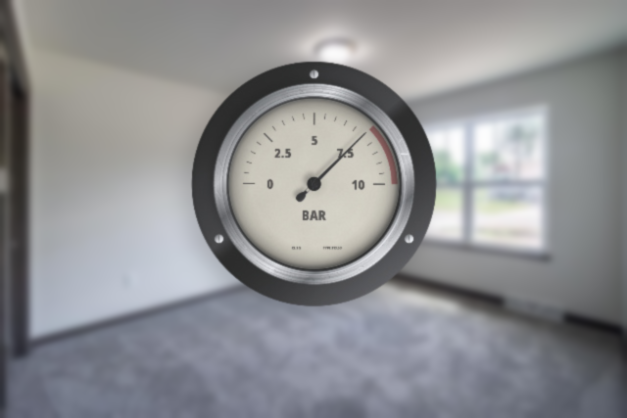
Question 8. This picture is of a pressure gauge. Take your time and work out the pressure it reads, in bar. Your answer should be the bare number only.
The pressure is 7.5
